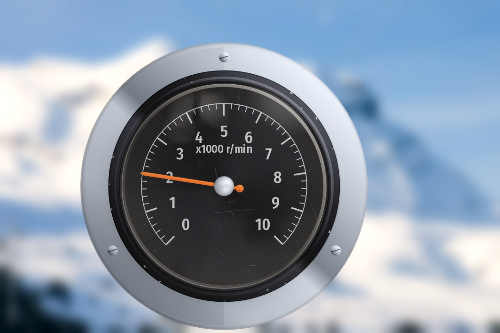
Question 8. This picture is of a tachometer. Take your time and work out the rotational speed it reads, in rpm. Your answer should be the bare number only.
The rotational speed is 2000
